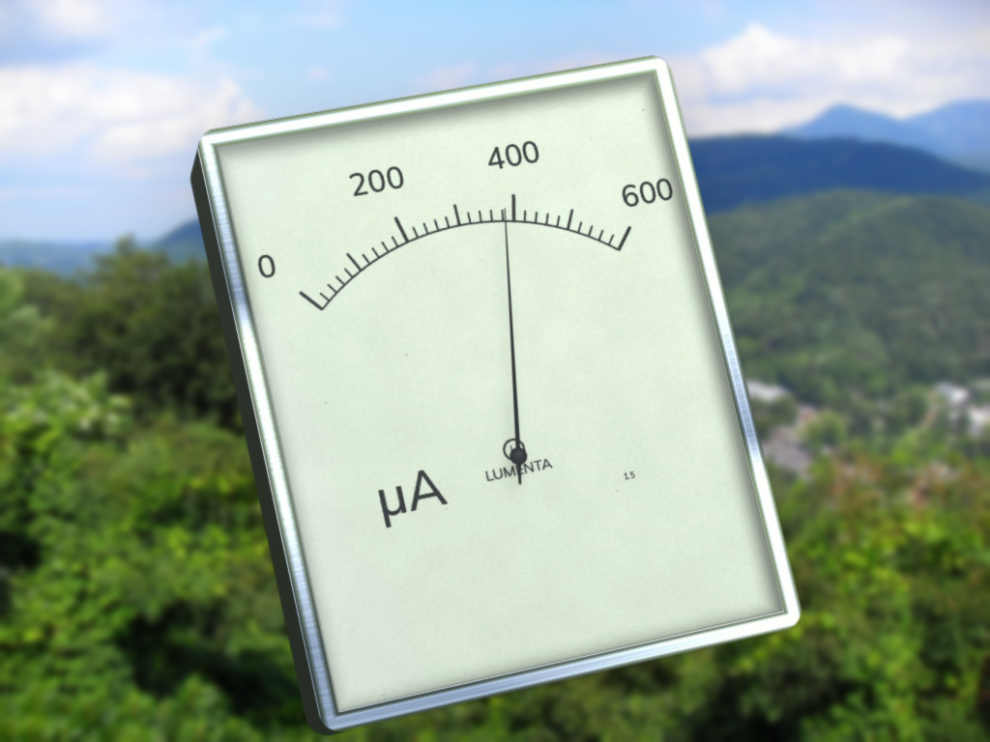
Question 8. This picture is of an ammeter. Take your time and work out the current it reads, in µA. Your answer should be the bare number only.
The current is 380
